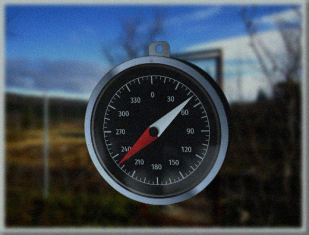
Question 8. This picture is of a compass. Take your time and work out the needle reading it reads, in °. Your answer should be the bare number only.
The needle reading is 230
